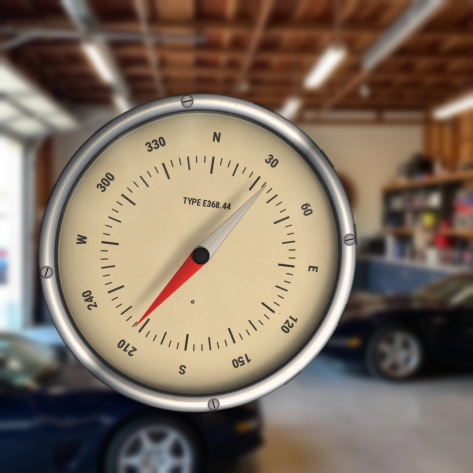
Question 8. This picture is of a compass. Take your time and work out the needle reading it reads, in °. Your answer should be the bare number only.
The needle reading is 215
